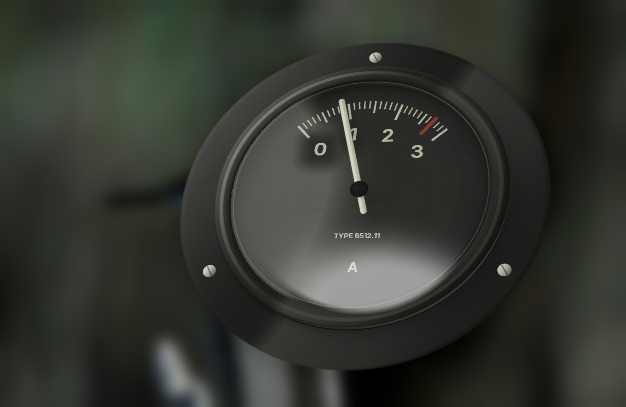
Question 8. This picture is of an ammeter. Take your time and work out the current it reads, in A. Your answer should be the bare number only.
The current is 0.9
